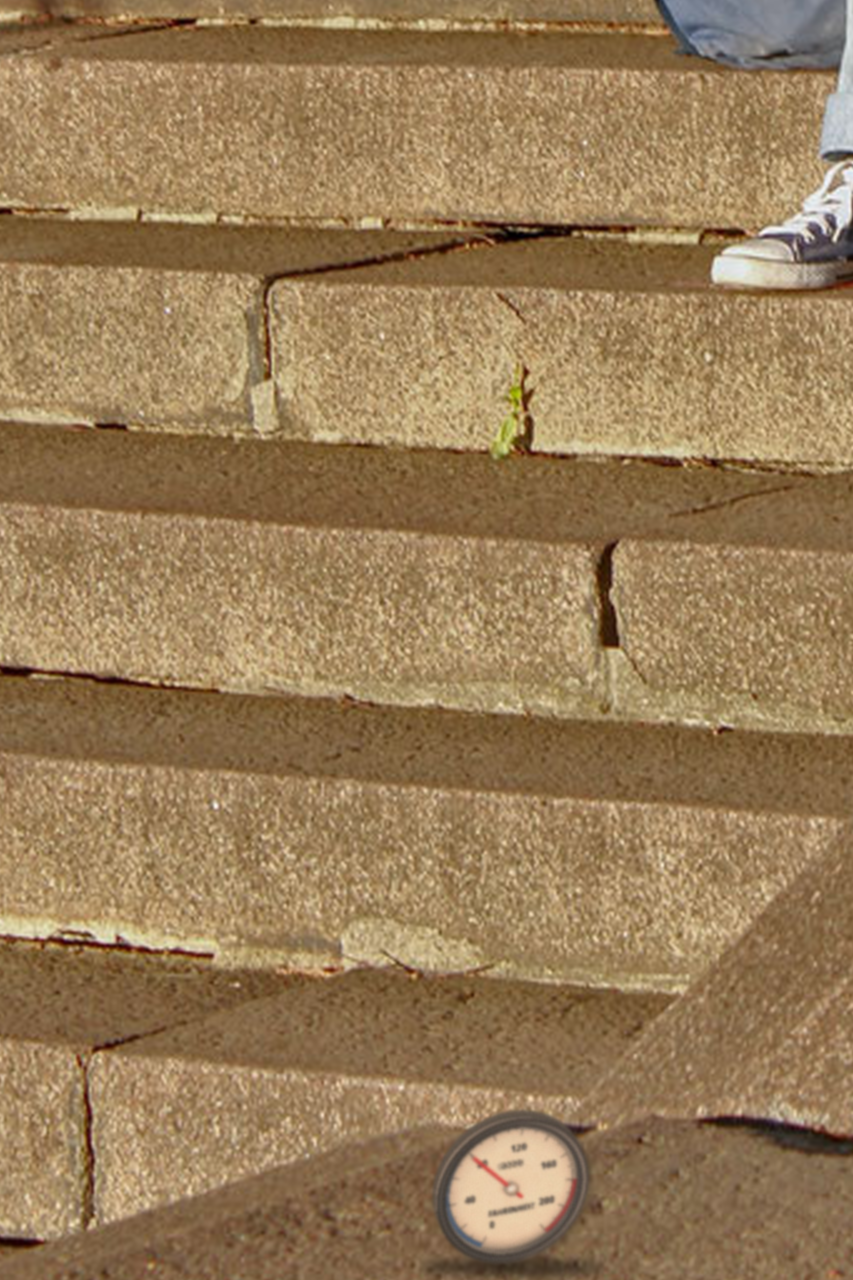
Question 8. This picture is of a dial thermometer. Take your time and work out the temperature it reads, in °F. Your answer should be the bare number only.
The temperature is 80
